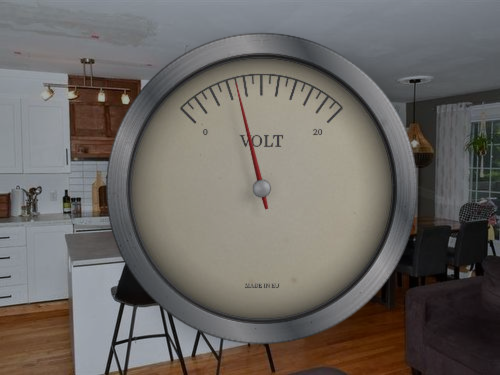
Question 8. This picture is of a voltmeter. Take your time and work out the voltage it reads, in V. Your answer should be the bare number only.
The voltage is 7
